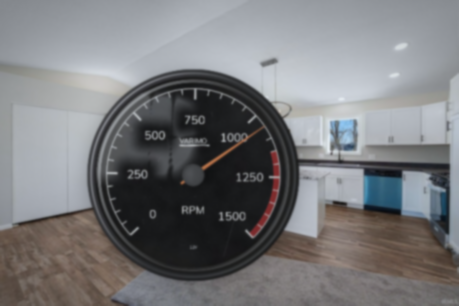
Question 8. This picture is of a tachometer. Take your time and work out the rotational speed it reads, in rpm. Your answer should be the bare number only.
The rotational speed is 1050
